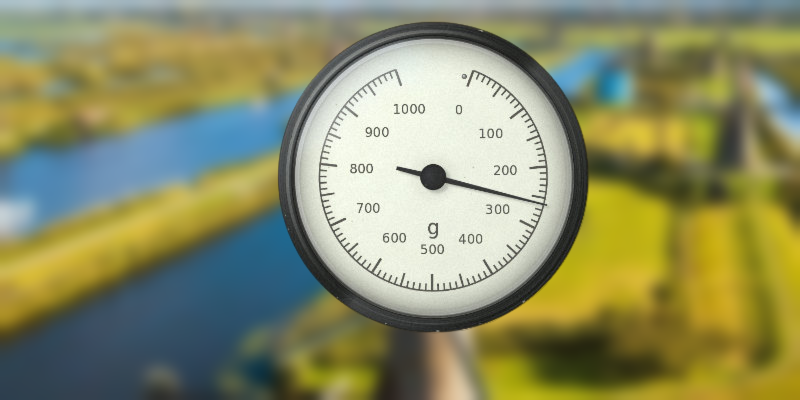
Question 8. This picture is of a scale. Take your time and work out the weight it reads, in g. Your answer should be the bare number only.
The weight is 260
